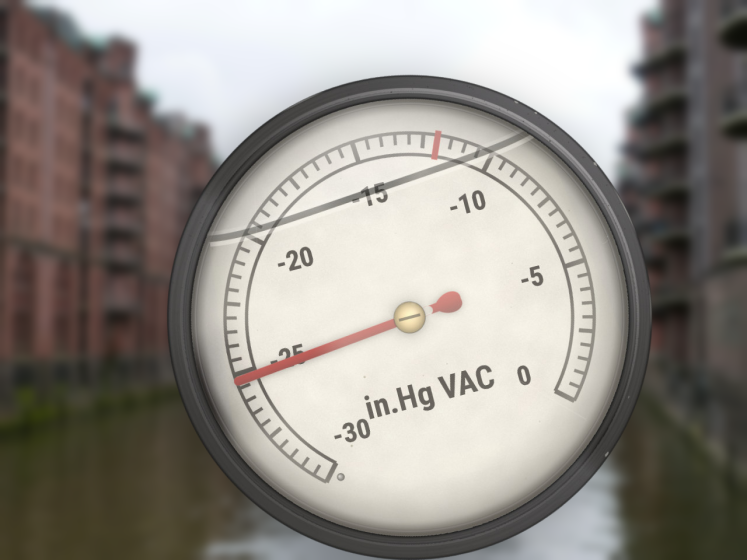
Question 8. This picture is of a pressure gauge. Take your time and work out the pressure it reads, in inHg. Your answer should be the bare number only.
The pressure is -25.25
